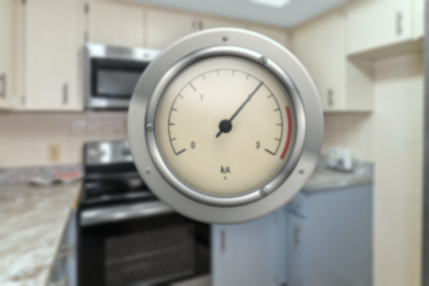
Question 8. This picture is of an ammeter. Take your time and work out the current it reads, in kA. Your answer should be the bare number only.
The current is 2
